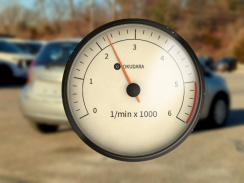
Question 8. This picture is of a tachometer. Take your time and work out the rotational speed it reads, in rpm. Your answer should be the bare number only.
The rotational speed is 2300
